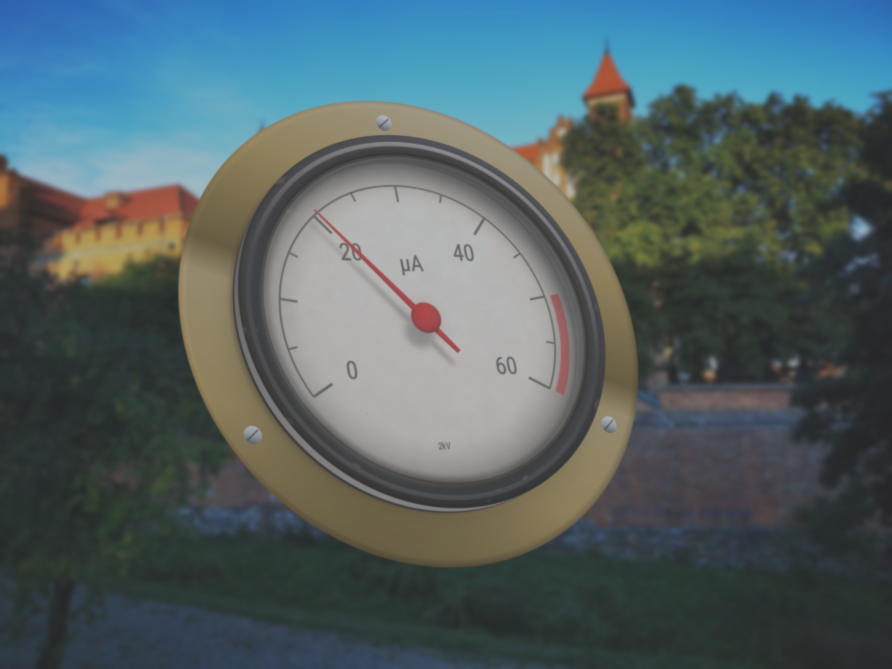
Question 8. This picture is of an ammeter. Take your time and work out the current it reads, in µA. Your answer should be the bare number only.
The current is 20
